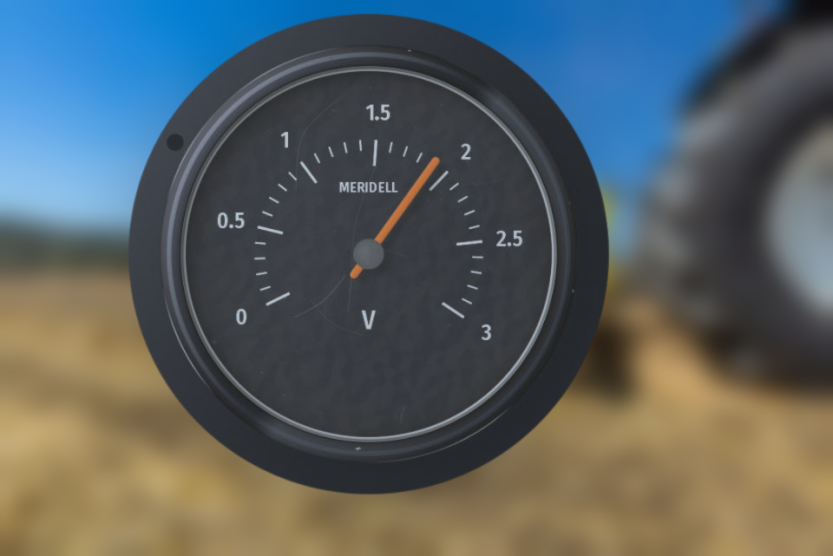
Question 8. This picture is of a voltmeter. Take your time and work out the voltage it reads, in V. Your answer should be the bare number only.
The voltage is 1.9
